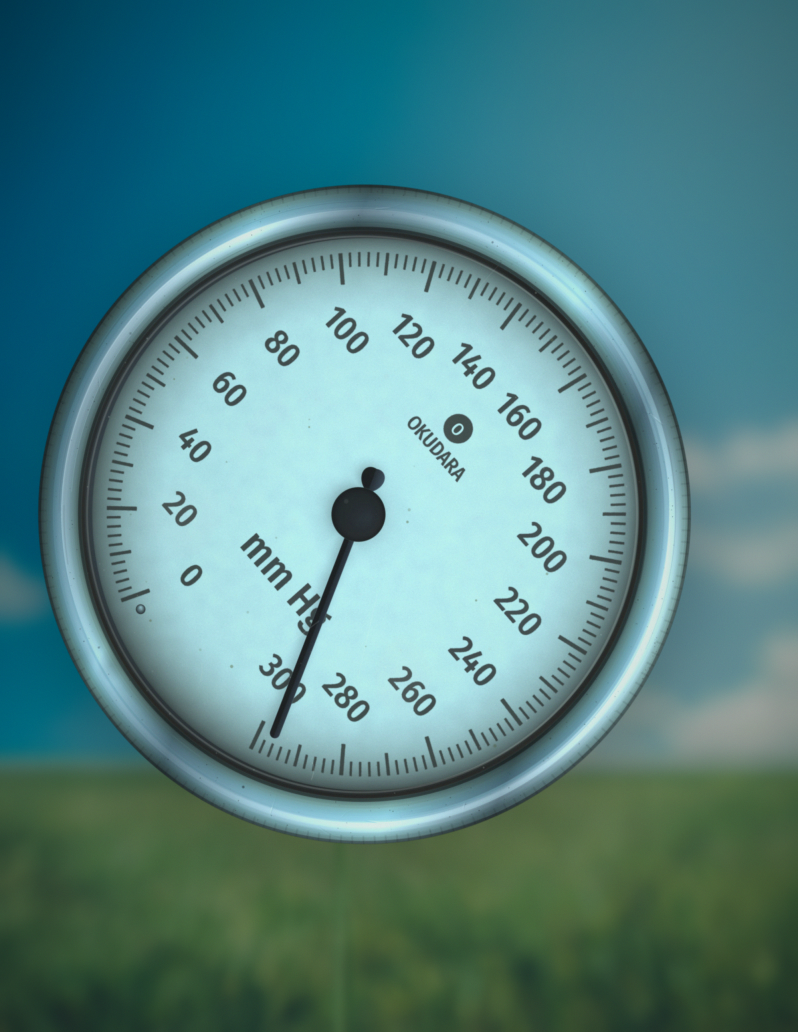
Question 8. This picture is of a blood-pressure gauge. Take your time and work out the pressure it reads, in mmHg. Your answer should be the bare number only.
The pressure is 296
